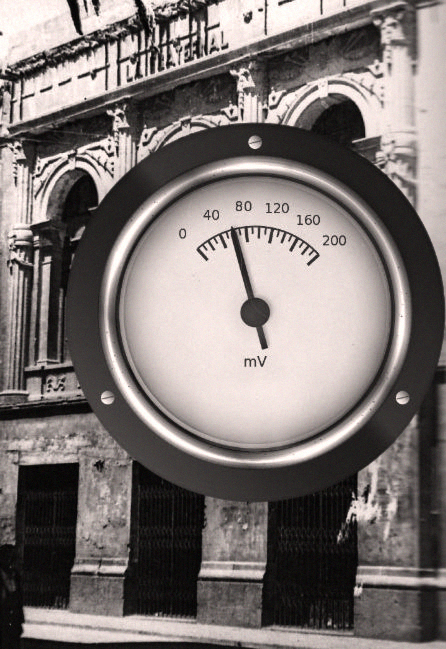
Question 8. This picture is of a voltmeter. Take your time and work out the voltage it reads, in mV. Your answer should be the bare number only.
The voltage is 60
